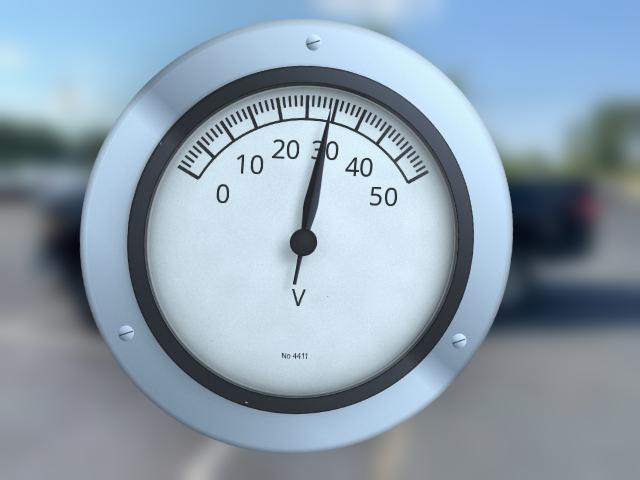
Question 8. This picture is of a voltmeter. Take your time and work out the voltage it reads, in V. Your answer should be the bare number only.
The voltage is 29
